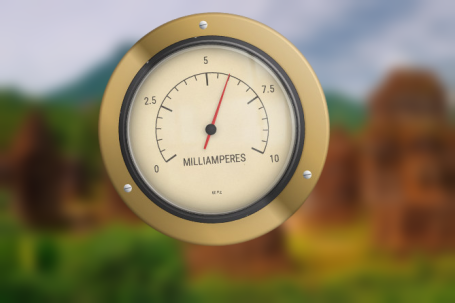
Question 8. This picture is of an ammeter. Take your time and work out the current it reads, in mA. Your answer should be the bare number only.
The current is 6
